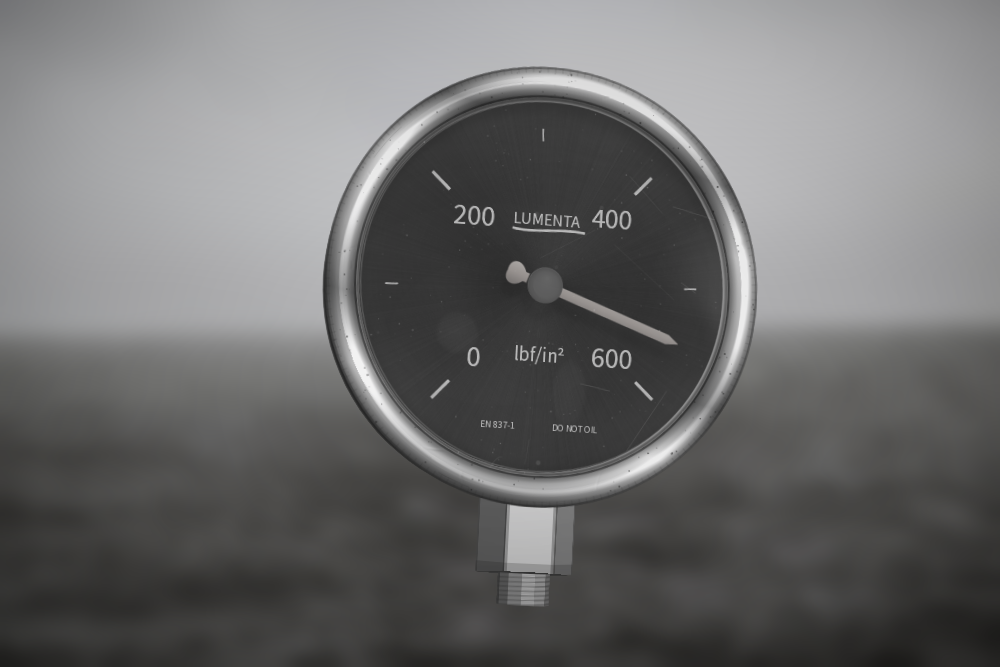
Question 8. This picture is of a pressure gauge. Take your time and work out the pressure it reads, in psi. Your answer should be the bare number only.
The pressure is 550
